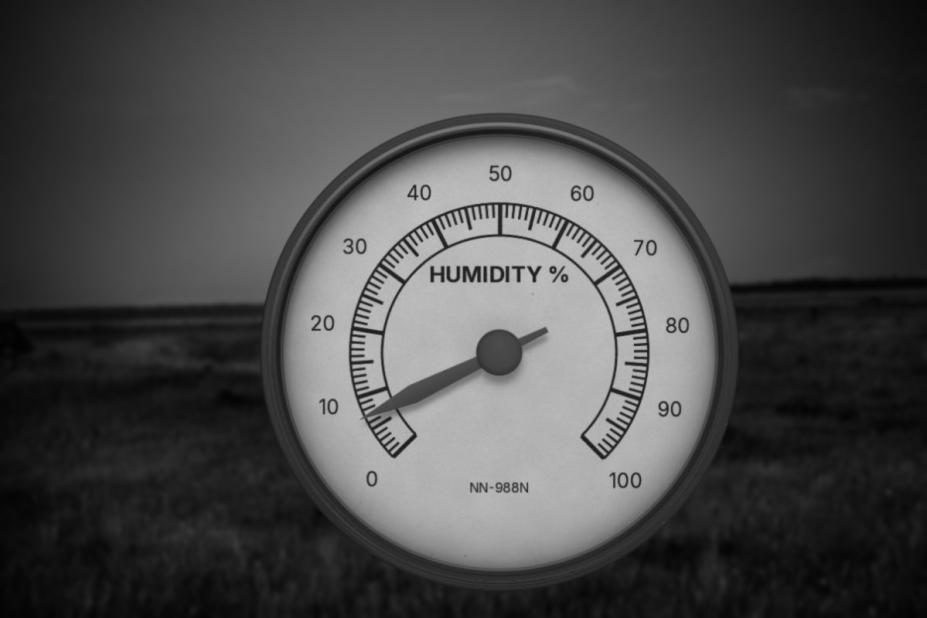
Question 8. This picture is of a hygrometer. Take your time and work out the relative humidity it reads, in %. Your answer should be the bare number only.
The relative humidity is 7
